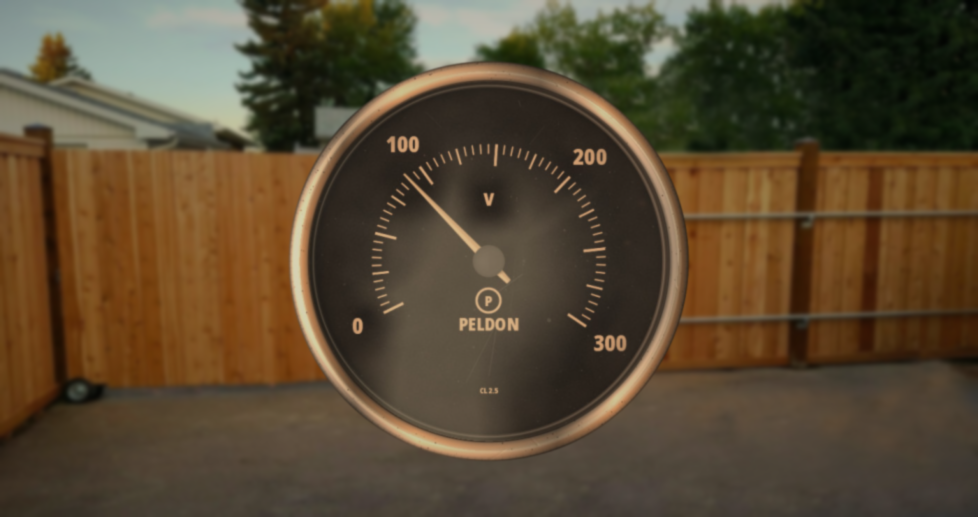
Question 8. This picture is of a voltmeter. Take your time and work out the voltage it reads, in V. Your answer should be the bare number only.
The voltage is 90
